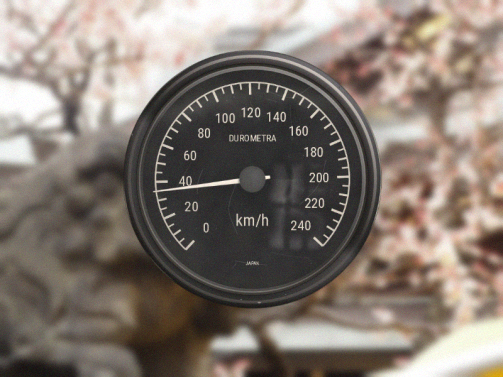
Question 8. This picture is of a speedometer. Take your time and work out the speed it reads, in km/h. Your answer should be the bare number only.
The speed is 35
